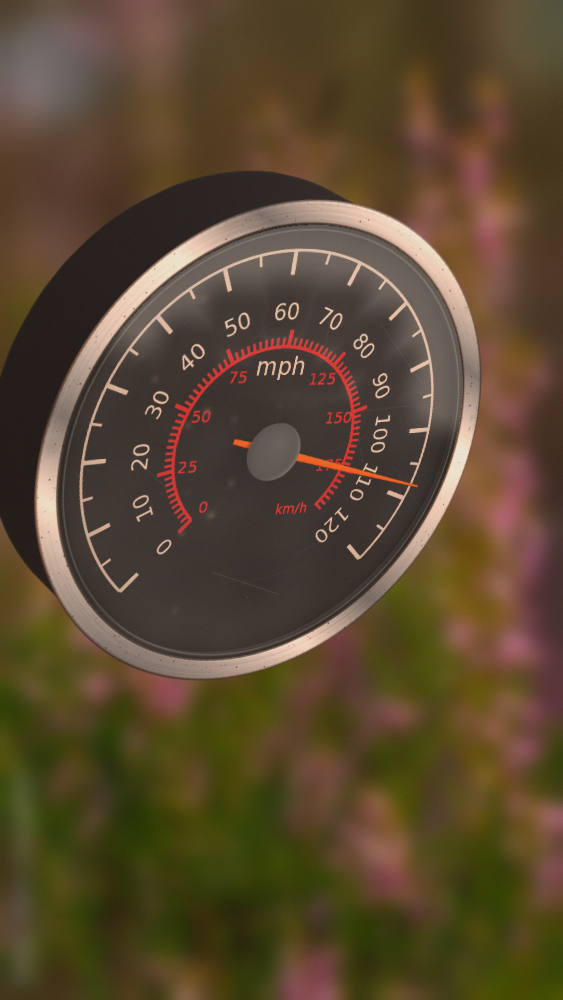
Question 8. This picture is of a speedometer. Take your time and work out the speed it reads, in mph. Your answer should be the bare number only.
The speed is 107.5
